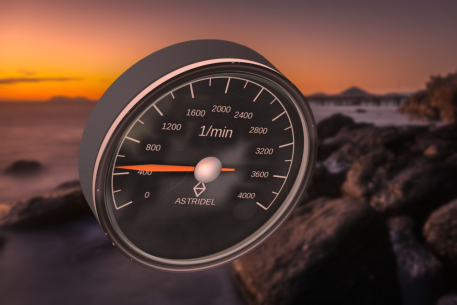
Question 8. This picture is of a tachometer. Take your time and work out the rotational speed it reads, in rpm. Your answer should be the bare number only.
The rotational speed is 500
